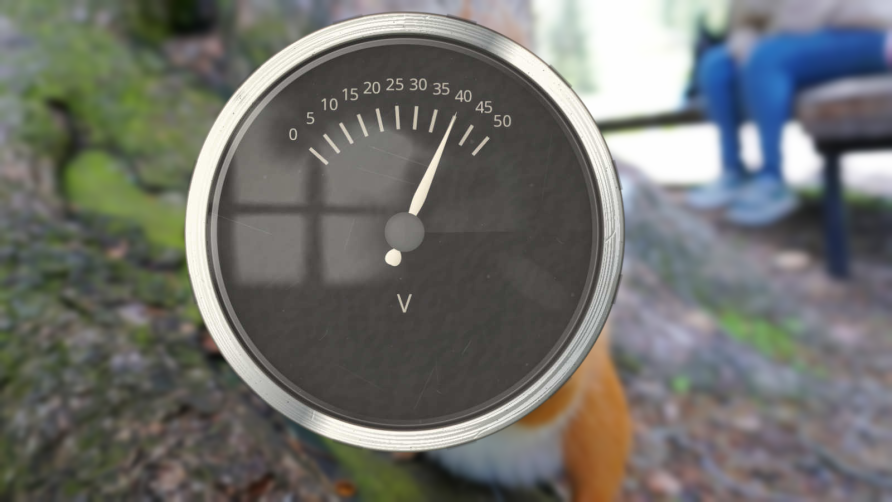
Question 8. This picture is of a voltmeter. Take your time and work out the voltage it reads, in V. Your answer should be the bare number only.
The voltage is 40
